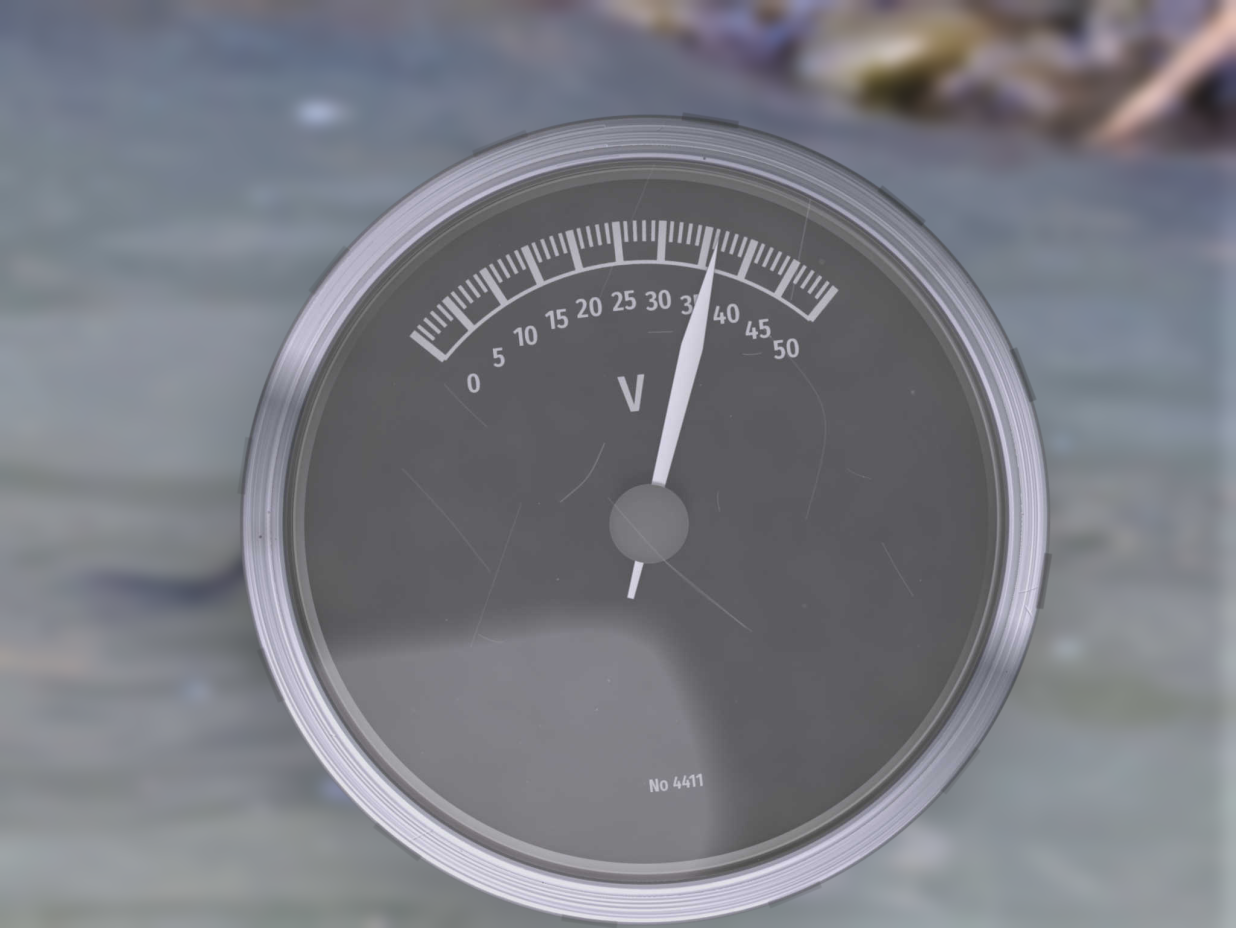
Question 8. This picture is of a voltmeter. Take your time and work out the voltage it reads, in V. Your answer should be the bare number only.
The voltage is 36
